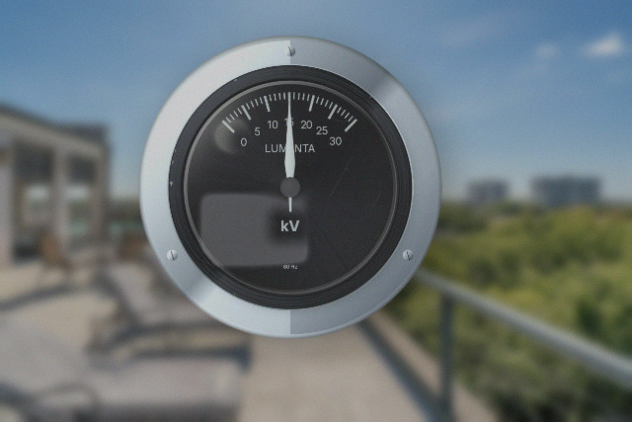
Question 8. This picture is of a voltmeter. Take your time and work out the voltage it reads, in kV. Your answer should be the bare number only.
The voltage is 15
